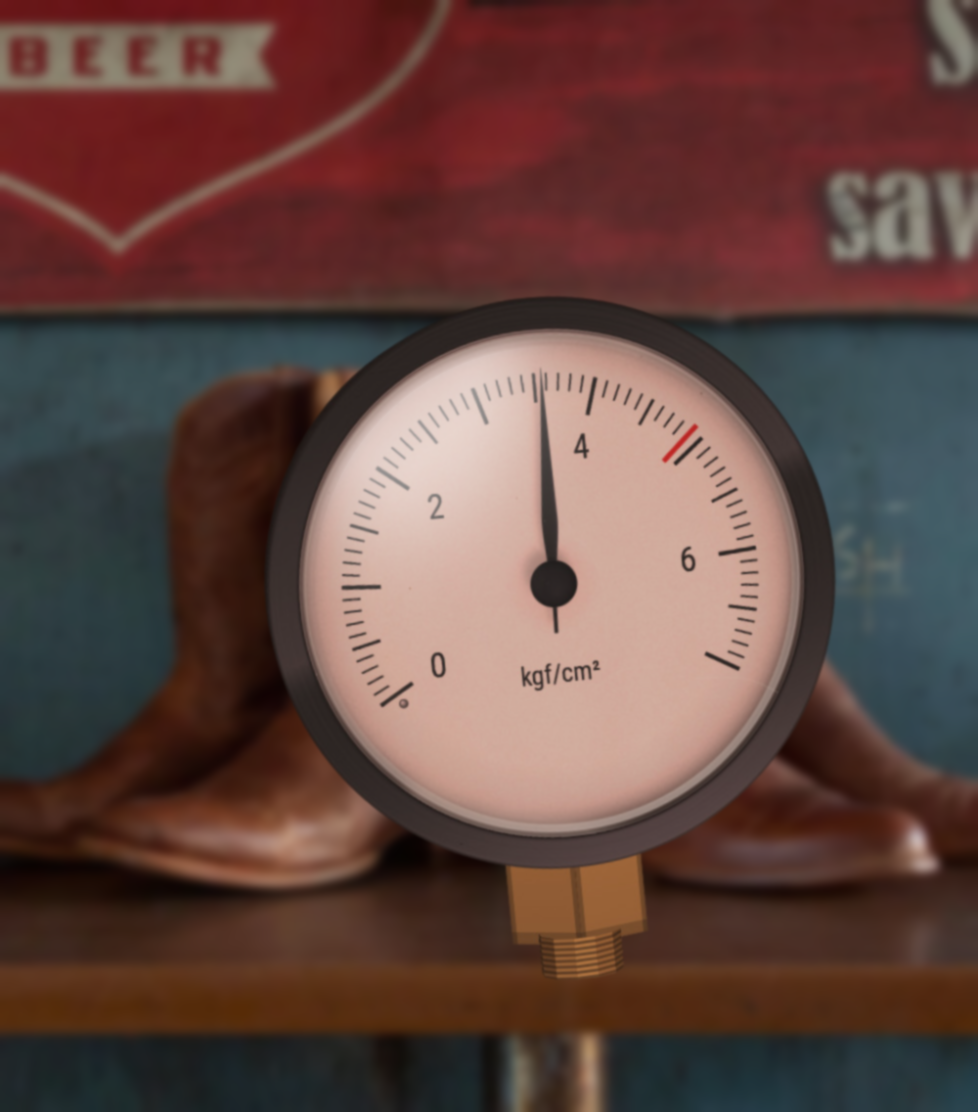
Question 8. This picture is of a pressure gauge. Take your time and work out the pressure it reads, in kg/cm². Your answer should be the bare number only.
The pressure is 3.55
